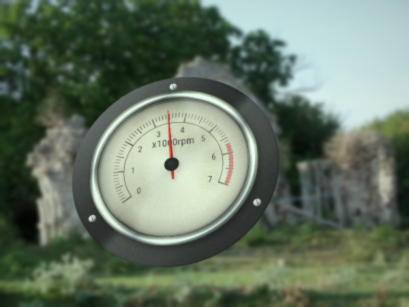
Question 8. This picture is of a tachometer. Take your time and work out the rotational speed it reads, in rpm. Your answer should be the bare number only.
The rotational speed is 3500
